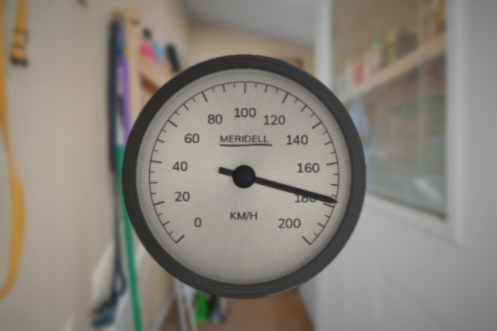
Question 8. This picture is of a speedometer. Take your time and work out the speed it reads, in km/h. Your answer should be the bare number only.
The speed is 177.5
